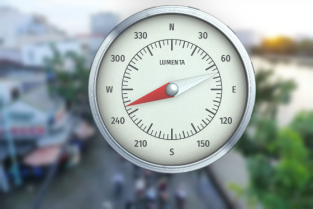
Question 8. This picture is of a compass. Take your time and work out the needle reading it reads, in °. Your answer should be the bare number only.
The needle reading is 250
